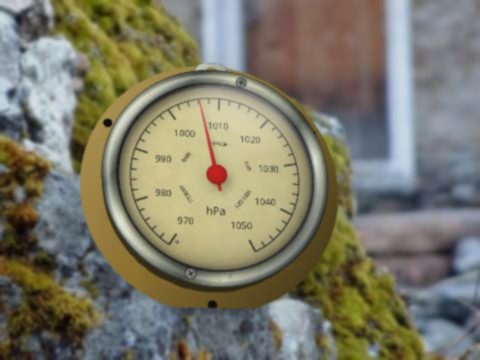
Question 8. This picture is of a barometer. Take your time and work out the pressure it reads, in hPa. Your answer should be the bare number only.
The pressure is 1006
